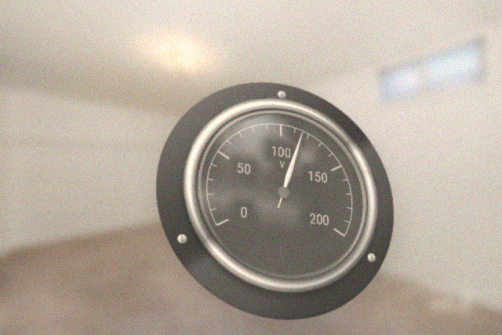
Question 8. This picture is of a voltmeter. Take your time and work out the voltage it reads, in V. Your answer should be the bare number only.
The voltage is 115
